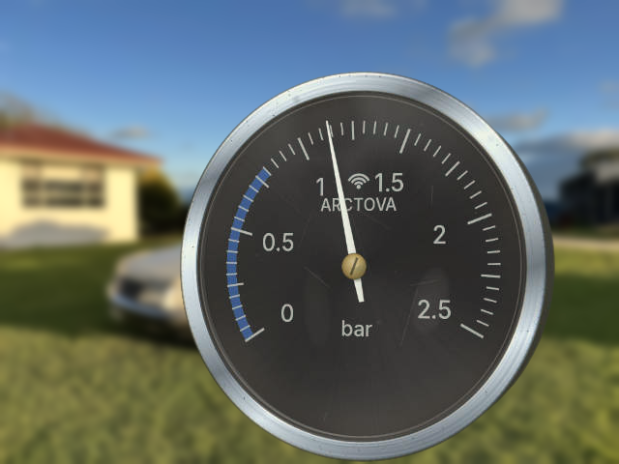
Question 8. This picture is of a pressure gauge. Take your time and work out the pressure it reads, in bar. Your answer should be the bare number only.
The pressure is 1.15
